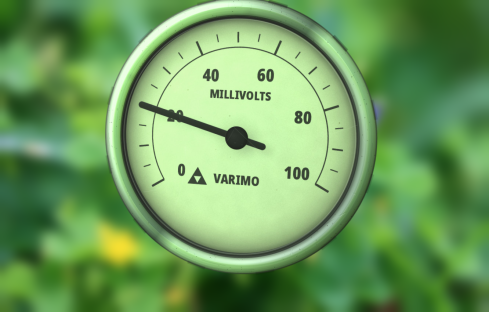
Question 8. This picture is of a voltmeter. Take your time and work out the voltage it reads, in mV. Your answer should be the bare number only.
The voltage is 20
